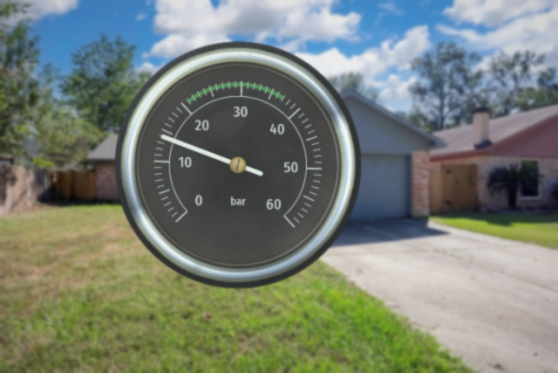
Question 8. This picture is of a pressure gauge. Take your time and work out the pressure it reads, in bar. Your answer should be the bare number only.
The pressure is 14
